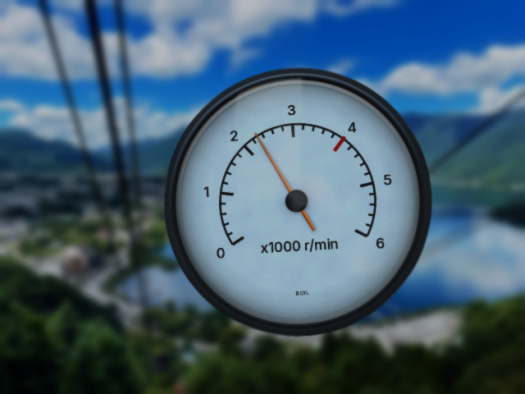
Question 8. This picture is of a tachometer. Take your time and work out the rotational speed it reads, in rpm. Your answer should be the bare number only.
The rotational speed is 2300
